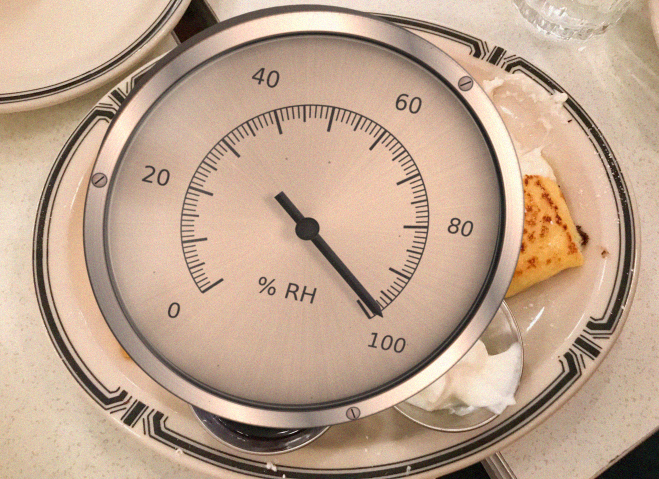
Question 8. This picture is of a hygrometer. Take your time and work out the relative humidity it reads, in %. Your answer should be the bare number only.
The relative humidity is 98
